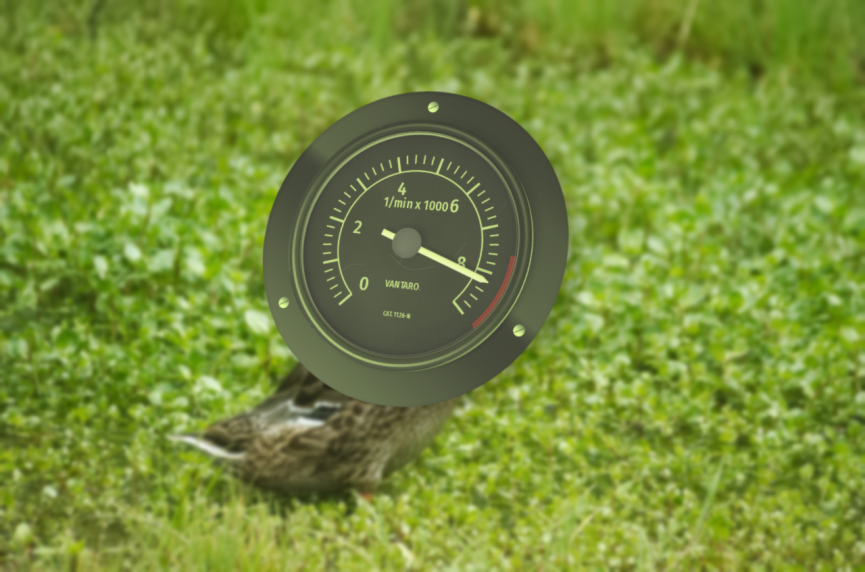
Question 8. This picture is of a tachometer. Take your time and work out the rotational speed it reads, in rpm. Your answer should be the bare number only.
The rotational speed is 8200
